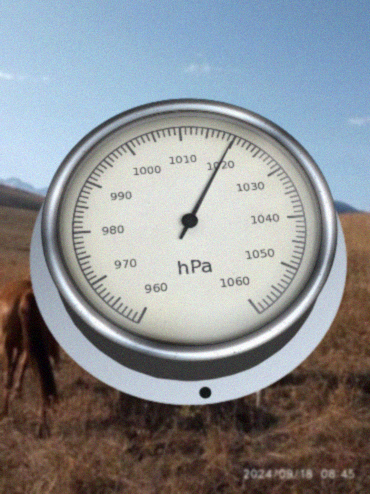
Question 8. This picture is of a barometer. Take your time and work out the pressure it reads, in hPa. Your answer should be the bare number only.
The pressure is 1020
